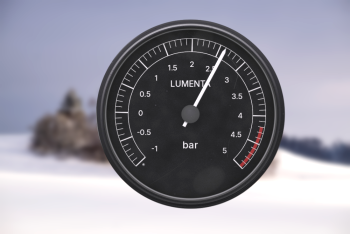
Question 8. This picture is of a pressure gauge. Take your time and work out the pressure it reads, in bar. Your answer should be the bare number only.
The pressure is 2.6
